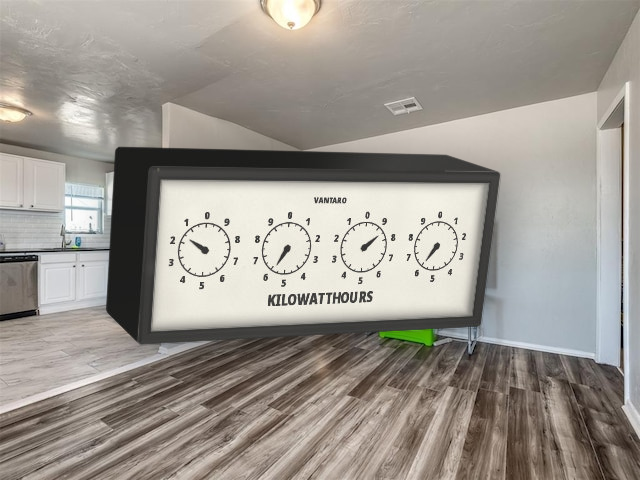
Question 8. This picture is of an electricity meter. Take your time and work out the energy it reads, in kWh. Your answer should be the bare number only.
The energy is 1586
